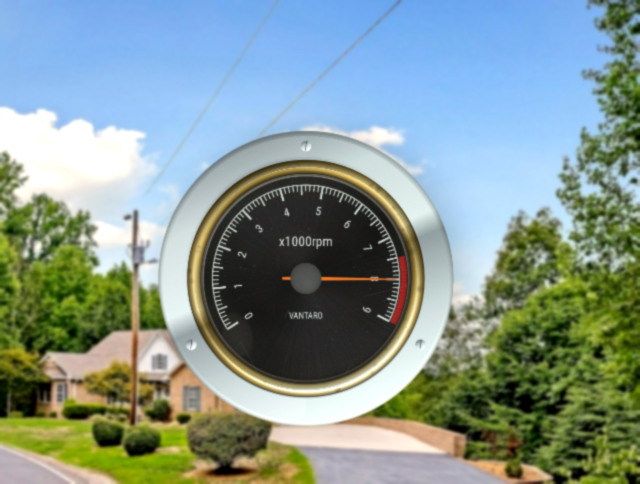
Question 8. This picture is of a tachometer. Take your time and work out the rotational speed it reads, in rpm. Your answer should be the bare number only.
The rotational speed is 8000
